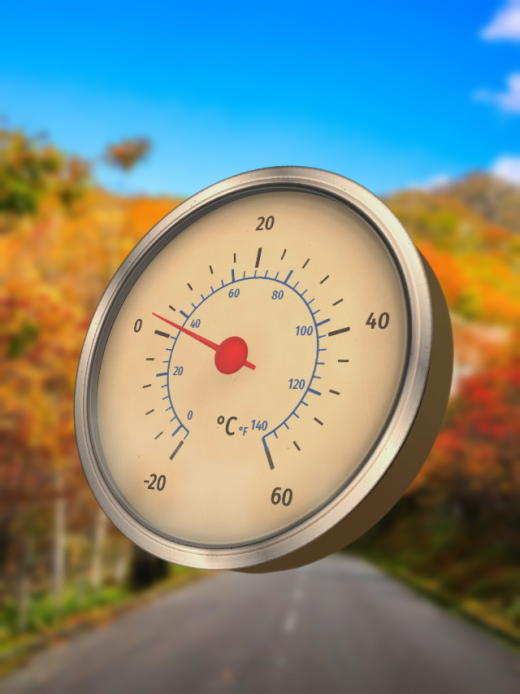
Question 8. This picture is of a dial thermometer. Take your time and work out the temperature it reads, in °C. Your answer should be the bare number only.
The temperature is 2
